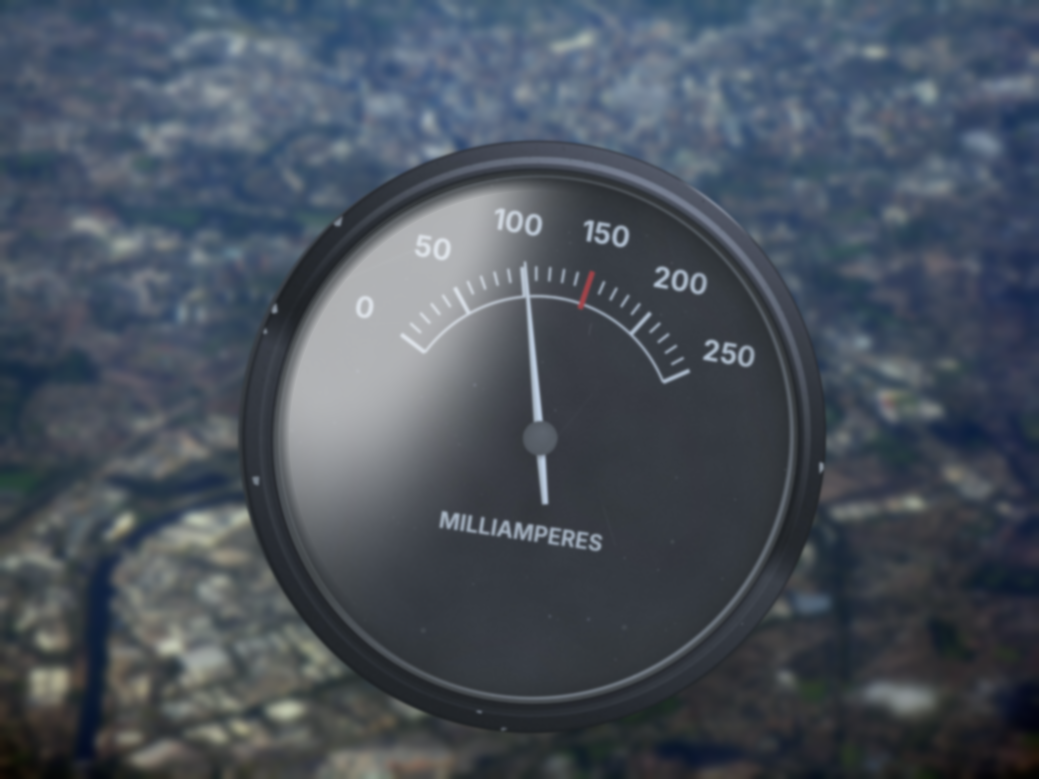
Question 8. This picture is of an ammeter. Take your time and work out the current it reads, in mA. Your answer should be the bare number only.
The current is 100
